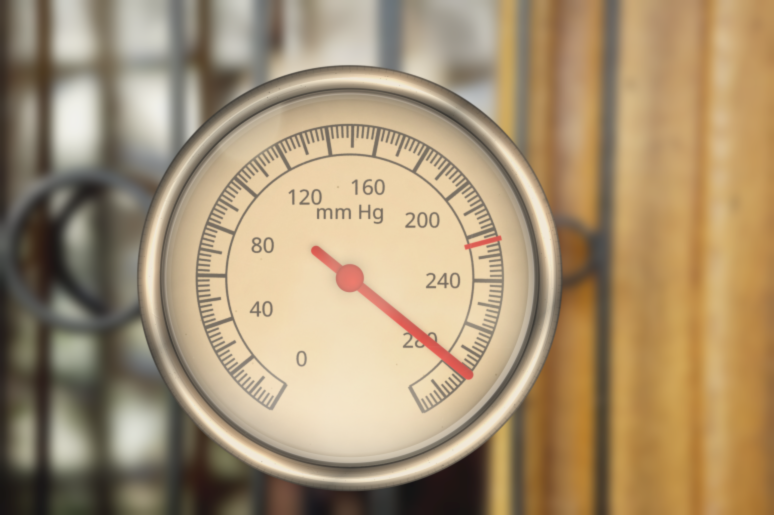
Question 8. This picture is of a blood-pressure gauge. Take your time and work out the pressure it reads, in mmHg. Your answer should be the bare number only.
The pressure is 278
